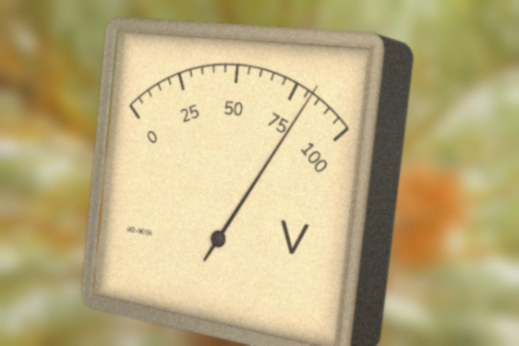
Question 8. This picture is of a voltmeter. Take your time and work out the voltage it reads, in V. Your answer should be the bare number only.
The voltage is 82.5
